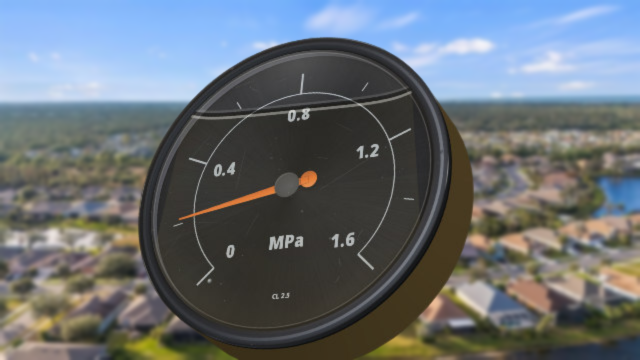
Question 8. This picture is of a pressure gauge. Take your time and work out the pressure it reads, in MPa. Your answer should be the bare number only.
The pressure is 0.2
